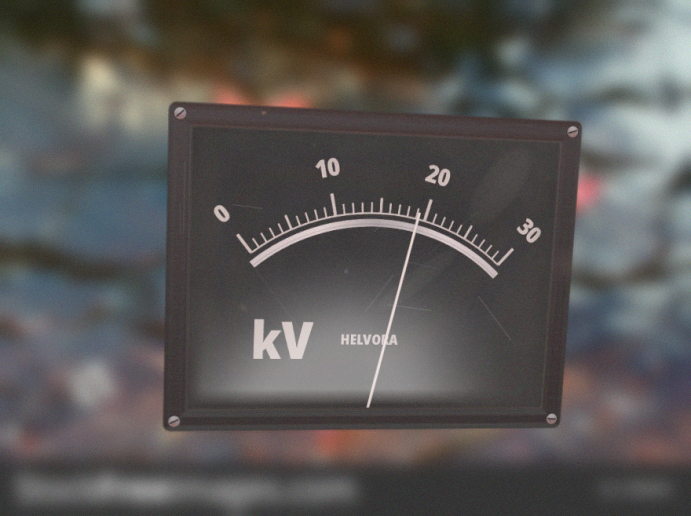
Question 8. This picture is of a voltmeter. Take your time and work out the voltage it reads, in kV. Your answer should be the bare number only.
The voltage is 19
